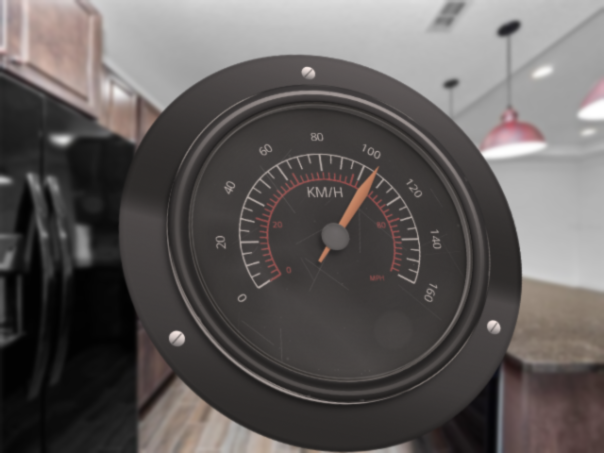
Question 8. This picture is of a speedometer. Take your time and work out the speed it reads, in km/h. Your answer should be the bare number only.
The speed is 105
